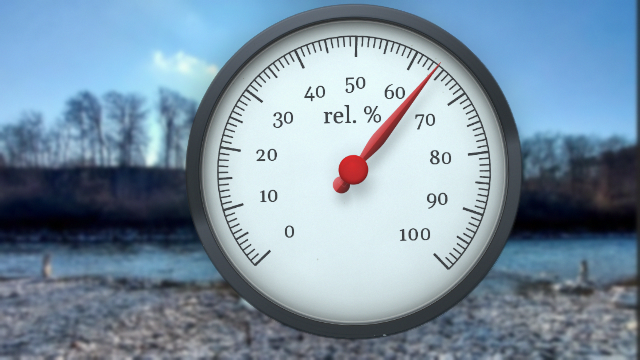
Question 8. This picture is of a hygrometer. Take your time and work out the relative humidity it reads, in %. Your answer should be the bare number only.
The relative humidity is 64
